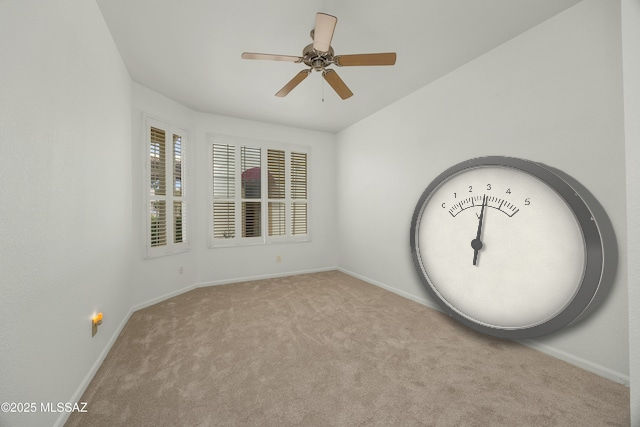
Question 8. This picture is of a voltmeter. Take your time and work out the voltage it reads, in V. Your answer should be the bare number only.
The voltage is 3
